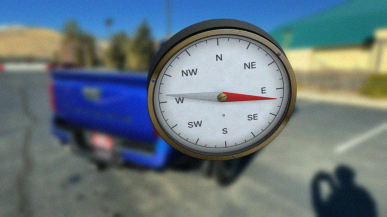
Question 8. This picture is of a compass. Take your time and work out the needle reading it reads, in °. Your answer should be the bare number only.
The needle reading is 100
